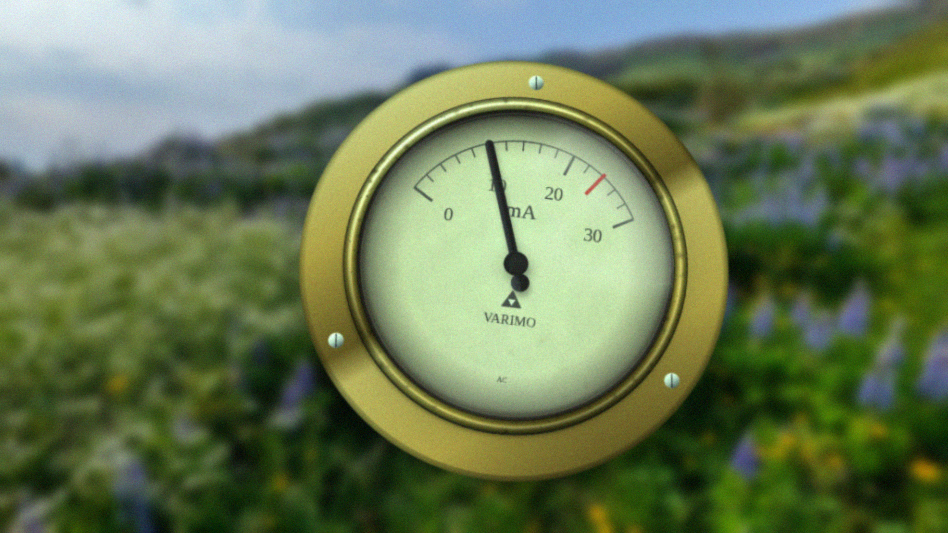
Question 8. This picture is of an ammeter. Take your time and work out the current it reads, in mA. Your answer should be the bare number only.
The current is 10
